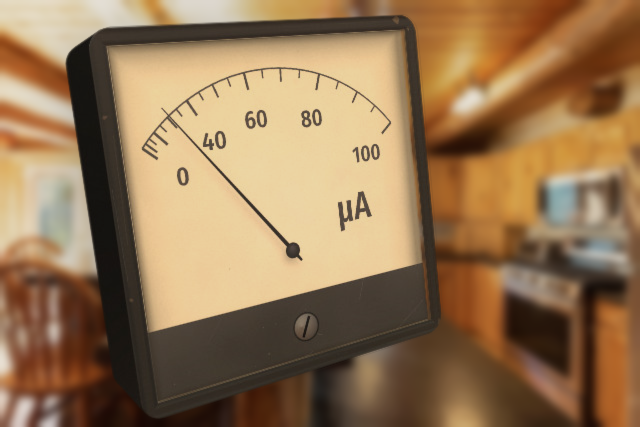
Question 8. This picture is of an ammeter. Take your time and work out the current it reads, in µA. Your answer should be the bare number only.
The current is 30
